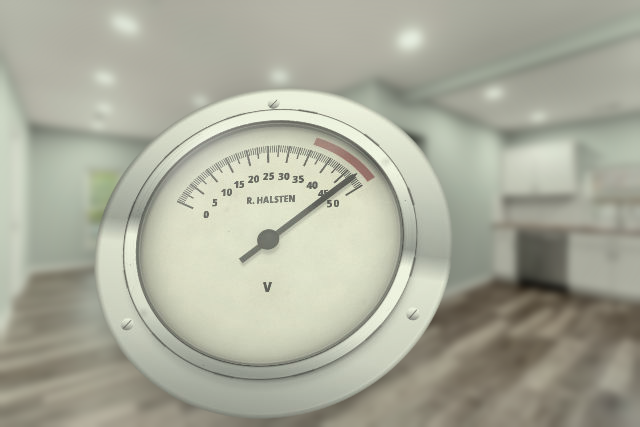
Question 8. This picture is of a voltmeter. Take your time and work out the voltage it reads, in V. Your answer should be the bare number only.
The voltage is 47.5
